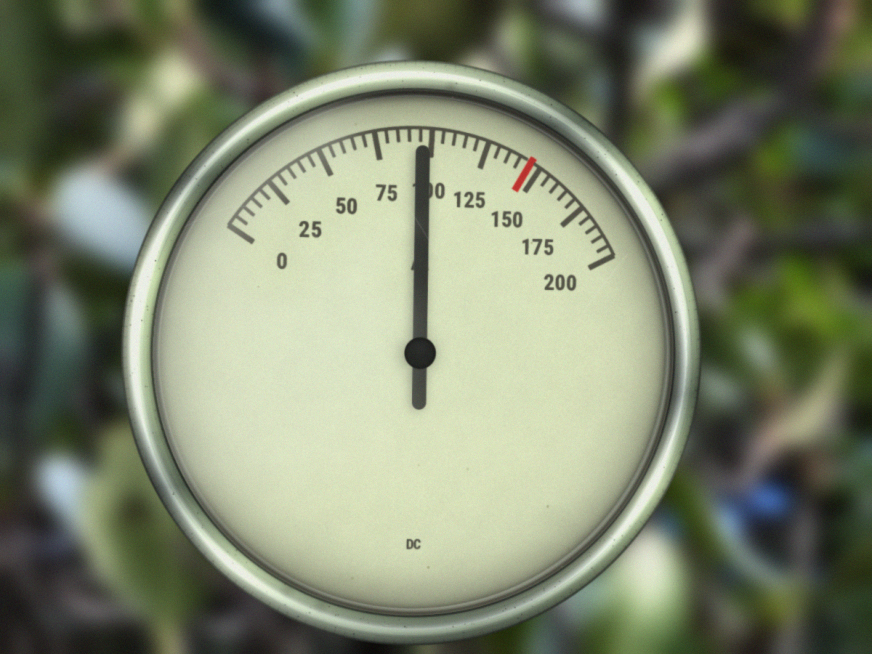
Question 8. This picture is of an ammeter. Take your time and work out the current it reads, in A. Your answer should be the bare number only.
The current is 95
